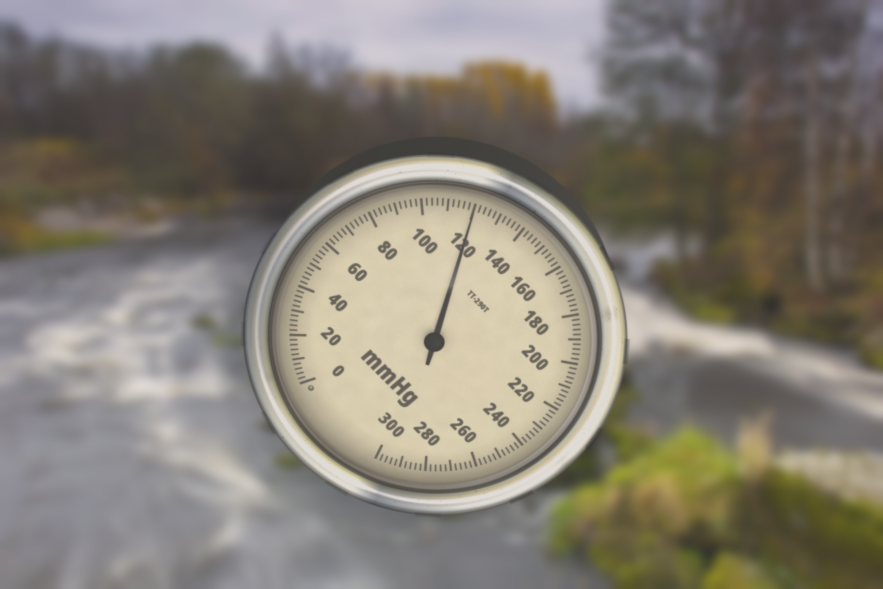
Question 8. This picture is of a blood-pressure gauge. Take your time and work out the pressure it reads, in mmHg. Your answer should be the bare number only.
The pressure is 120
